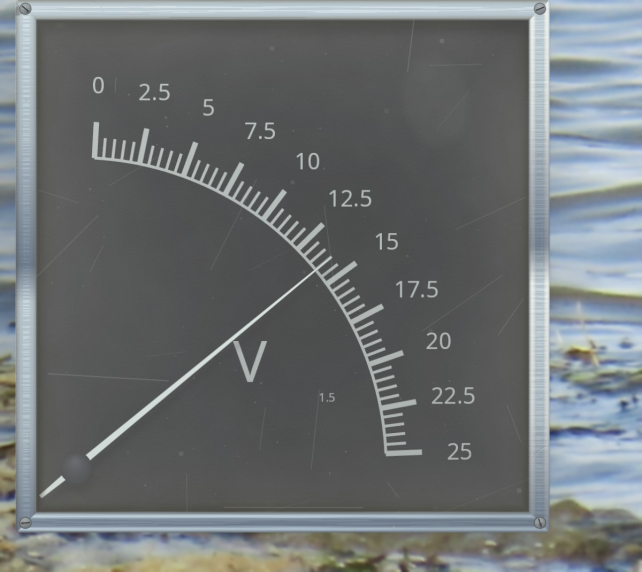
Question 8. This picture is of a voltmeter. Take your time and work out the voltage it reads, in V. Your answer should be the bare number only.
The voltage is 14
